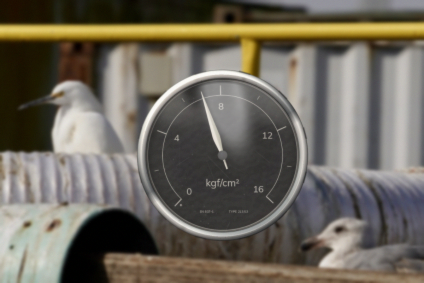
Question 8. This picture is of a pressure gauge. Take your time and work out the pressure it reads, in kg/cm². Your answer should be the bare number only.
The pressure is 7
